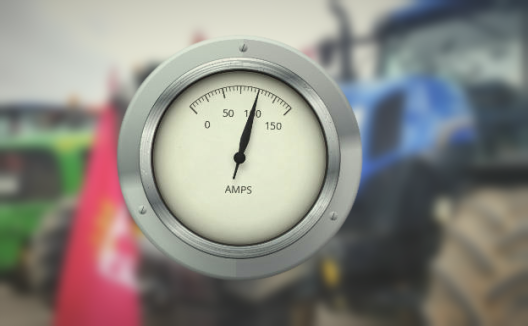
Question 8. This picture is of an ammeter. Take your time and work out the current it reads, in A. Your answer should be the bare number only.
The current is 100
